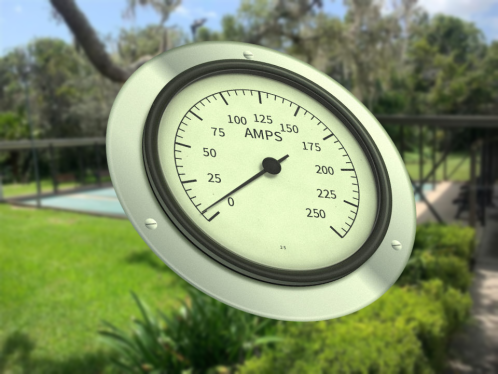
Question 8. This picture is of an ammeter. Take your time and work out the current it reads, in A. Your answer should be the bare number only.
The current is 5
